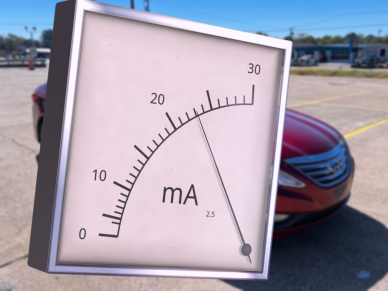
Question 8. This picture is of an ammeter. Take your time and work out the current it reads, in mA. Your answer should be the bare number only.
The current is 23
